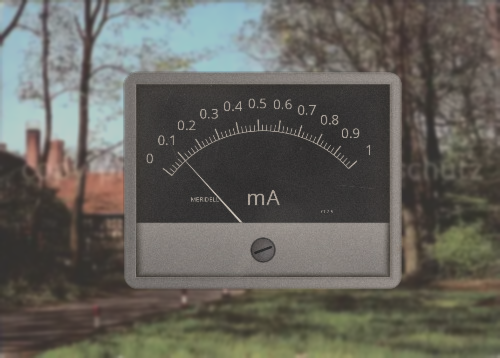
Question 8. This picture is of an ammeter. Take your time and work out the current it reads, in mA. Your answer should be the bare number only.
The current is 0.1
